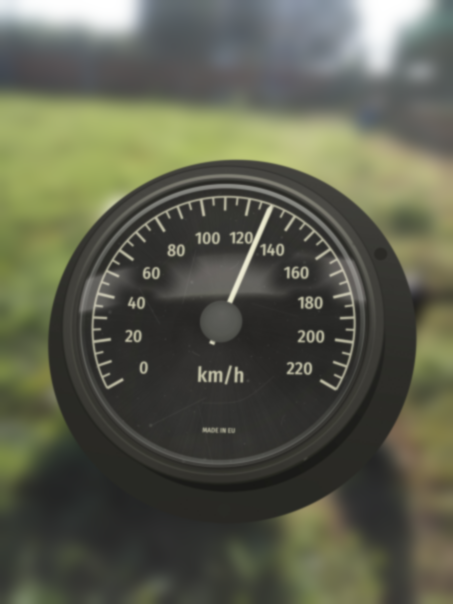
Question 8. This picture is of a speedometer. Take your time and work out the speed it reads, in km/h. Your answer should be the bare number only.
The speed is 130
